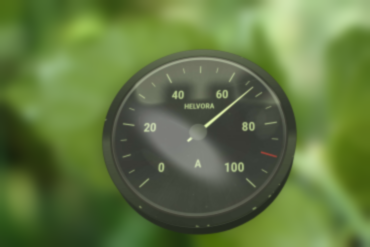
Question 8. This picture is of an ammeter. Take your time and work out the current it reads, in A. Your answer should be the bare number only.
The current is 67.5
